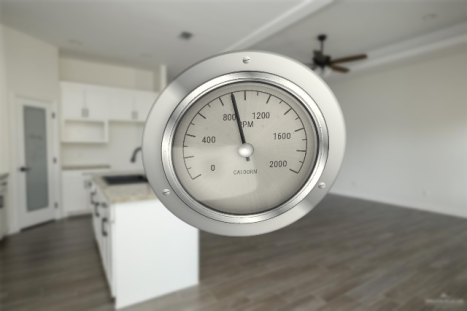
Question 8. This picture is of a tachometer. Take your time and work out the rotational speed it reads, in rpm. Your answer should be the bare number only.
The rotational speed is 900
